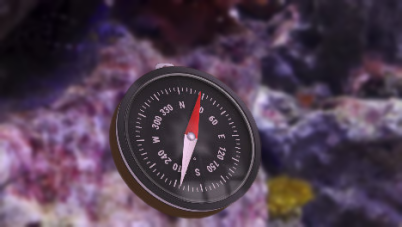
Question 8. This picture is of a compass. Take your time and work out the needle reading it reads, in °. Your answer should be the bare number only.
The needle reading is 25
